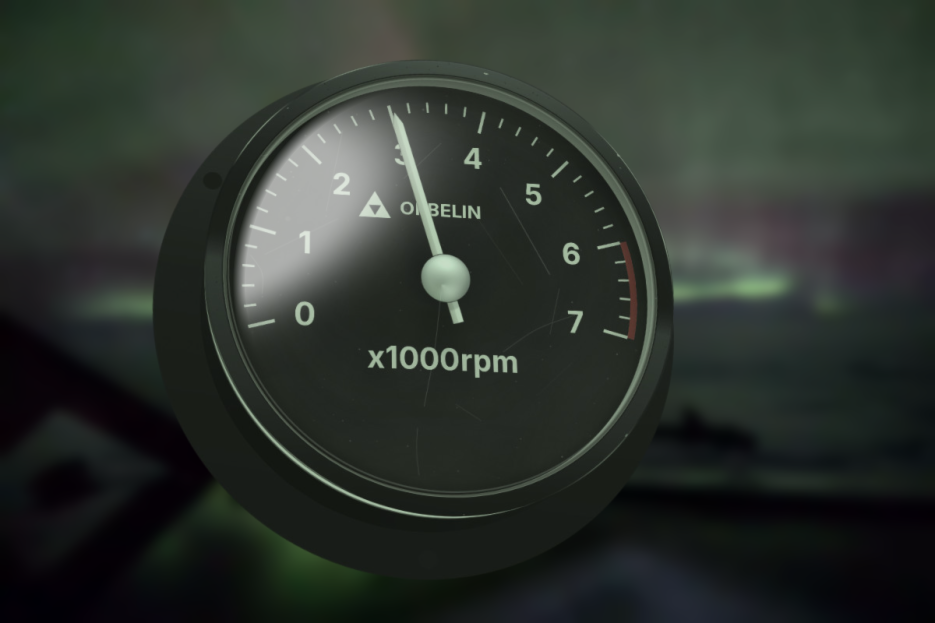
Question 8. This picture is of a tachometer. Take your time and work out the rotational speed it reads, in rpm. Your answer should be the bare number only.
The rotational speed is 3000
